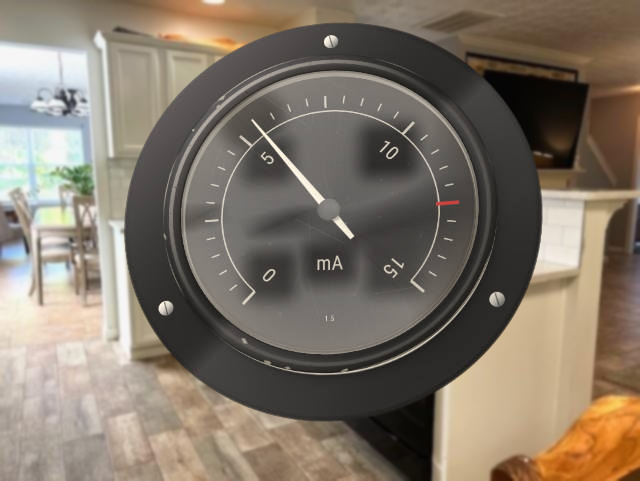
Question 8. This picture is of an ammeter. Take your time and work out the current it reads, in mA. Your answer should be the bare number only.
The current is 5.5
